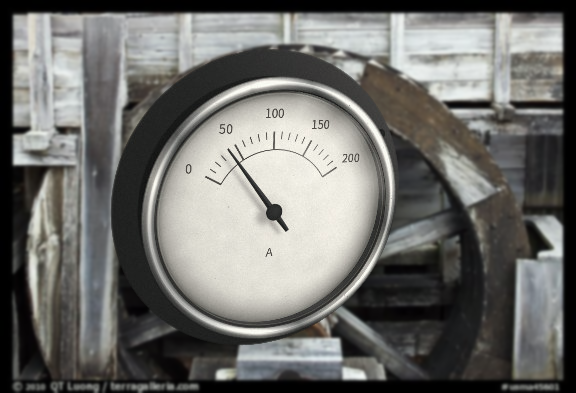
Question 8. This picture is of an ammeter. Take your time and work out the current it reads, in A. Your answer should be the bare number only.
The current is 40
